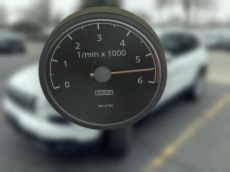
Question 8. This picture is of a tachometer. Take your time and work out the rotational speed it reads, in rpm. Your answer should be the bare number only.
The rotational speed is 5500
